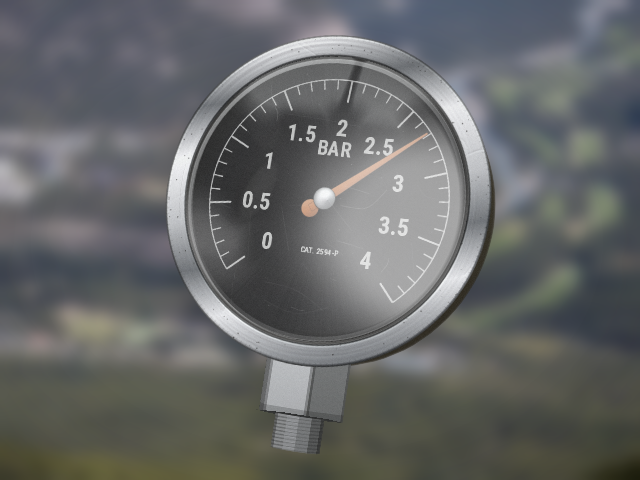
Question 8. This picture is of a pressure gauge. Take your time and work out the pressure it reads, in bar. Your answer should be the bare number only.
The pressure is 2.7
